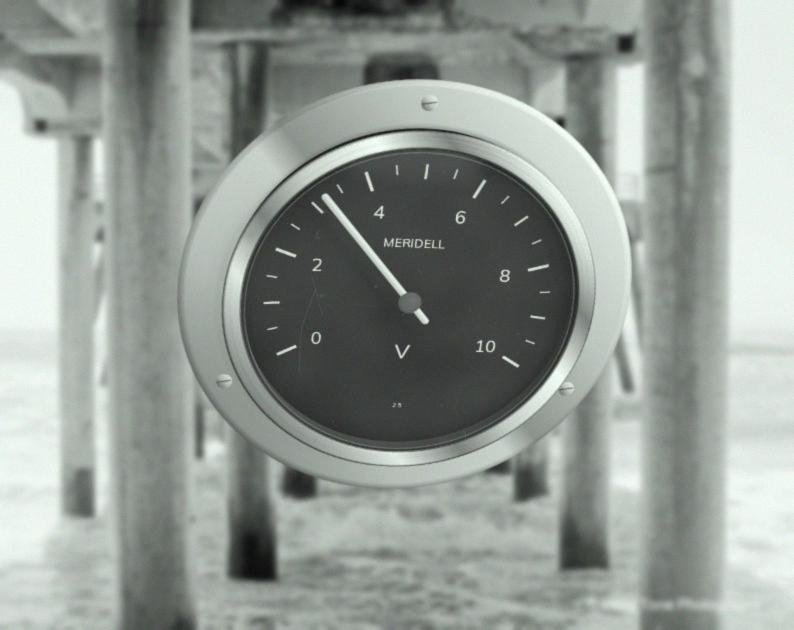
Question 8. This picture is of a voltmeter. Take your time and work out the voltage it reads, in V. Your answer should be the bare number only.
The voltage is 3.25
